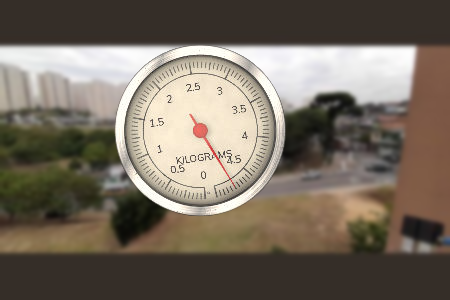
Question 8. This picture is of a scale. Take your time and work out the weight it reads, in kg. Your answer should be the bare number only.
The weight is 4.75
